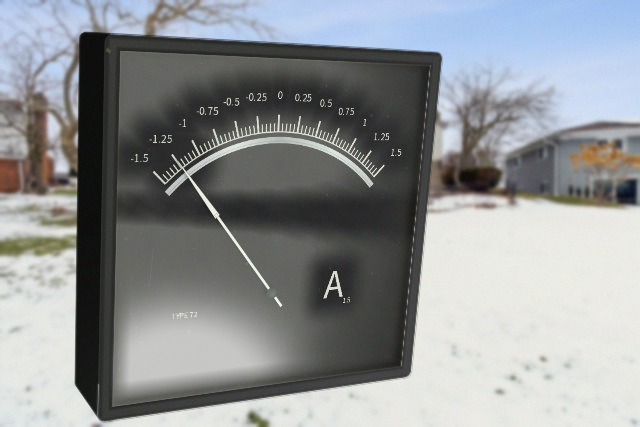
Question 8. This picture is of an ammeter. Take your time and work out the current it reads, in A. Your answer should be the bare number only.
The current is -1.25
